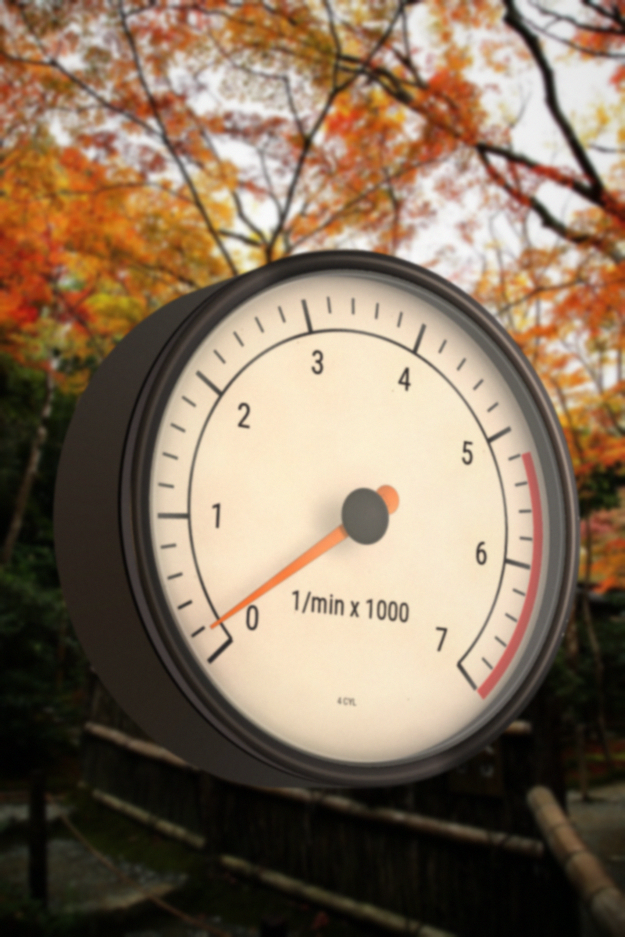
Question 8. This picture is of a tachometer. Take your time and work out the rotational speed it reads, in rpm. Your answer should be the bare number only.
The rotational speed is 200
